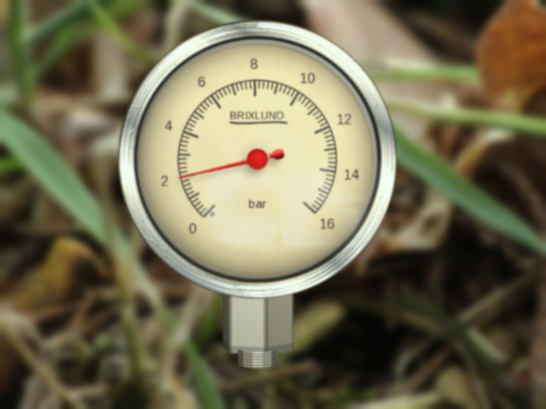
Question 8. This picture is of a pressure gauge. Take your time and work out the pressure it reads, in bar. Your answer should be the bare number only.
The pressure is 2
